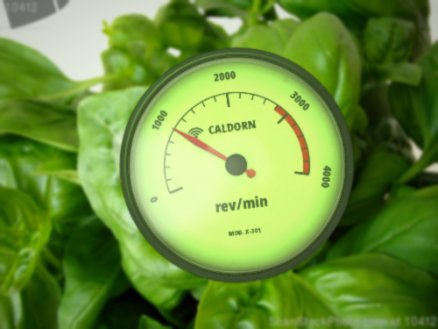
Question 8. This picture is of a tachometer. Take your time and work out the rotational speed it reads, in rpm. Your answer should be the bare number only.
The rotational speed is 1000
